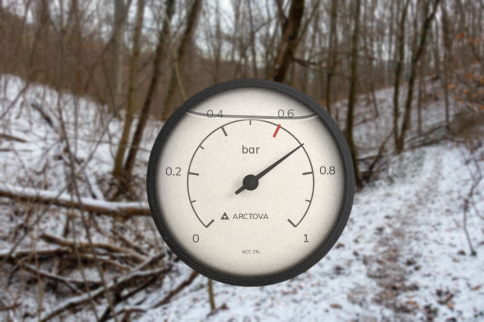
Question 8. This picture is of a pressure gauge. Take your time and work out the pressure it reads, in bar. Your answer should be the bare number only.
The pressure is 0.7
